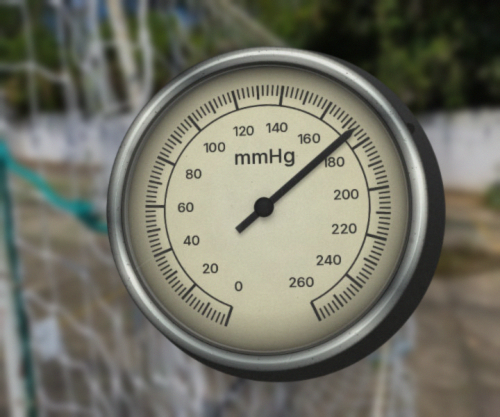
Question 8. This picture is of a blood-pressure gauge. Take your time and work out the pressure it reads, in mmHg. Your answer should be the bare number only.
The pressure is 174
